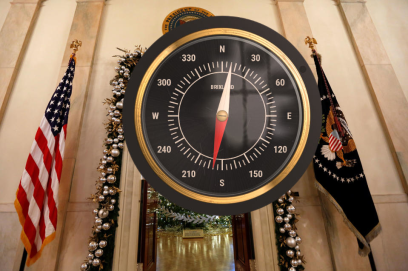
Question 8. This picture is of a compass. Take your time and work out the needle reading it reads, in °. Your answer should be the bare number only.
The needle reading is 190
